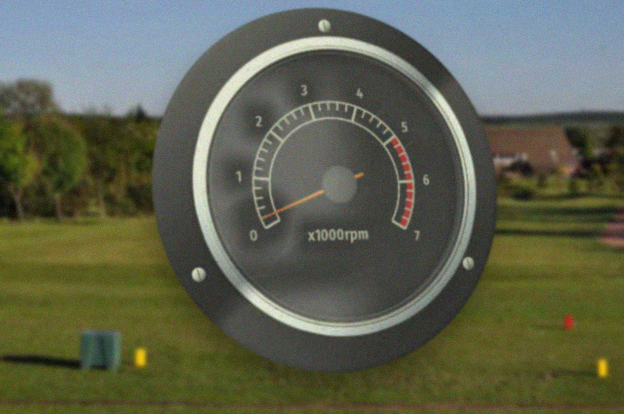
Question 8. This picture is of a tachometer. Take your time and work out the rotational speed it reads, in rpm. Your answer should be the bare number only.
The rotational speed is 200
